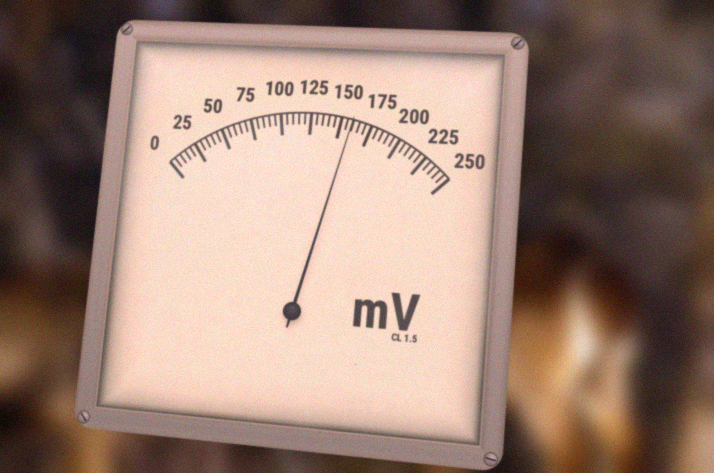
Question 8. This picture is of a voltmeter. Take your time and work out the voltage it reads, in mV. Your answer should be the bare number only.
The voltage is 160
